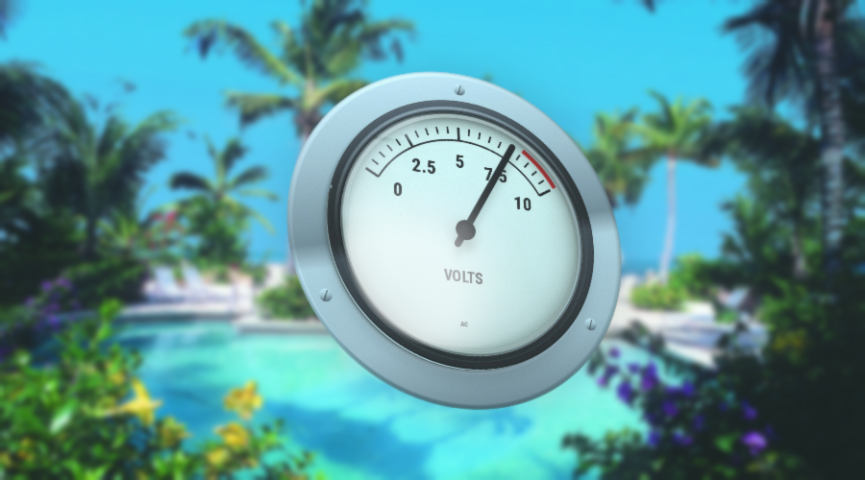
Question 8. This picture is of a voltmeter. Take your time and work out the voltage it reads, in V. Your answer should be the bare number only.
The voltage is 7.5
